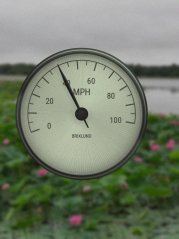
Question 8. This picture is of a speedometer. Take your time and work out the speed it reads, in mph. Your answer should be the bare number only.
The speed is 40
